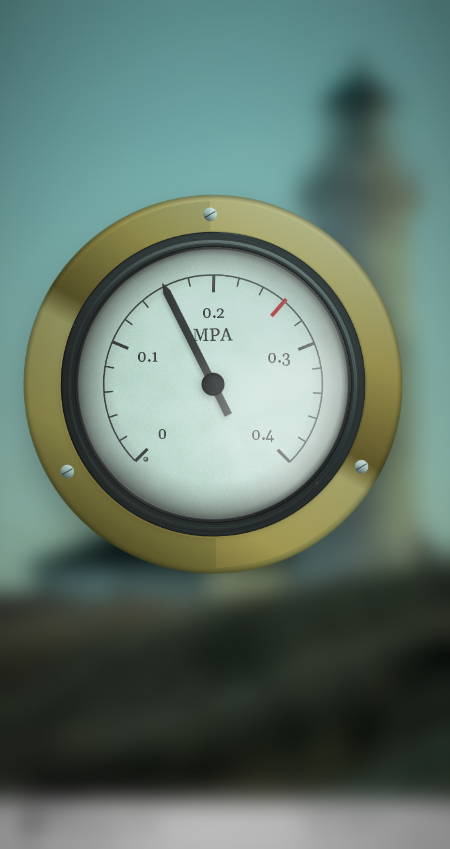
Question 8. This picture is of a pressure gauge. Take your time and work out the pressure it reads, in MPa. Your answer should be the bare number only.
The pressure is 0.16
